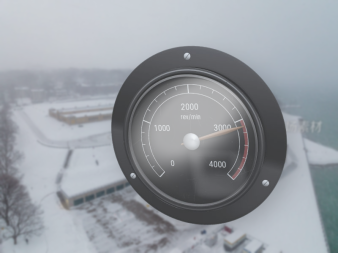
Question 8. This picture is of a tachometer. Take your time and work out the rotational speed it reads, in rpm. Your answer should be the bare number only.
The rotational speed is 3100
